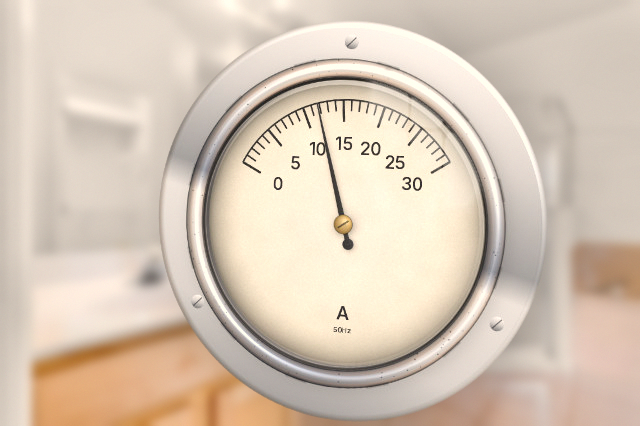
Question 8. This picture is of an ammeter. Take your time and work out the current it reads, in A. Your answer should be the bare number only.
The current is 12
